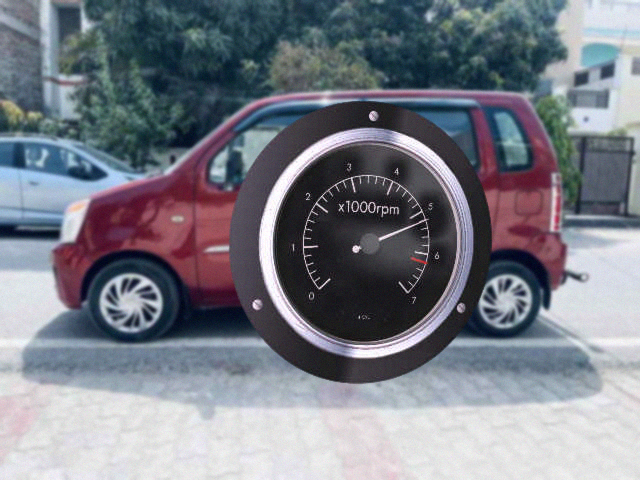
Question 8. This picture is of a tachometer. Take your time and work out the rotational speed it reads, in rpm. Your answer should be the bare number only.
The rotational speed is 5200
